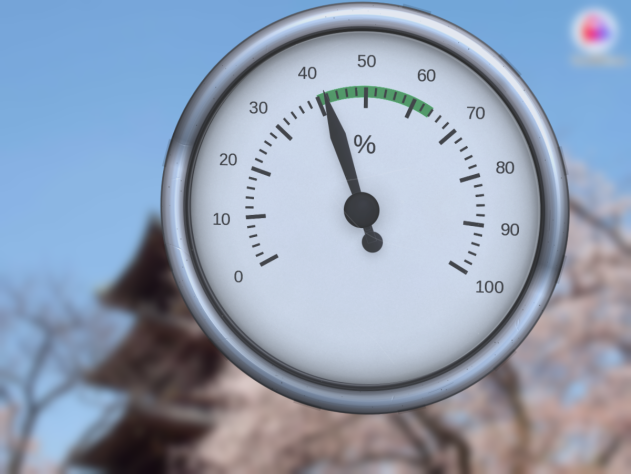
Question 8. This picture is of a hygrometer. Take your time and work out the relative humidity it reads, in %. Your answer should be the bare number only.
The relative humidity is 42
